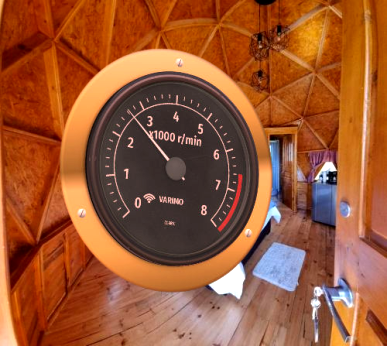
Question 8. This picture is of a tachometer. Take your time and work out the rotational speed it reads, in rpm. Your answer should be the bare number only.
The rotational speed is 2600
